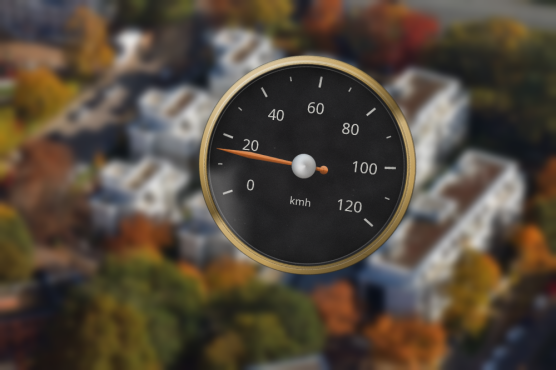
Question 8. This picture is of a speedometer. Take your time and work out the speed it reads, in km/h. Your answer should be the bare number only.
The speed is 15
